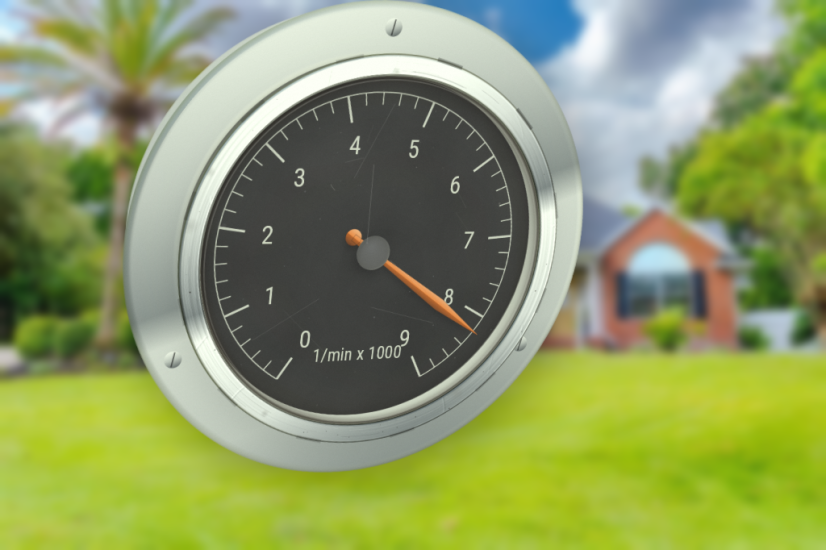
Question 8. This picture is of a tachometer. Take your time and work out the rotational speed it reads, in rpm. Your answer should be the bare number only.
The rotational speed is 8200
